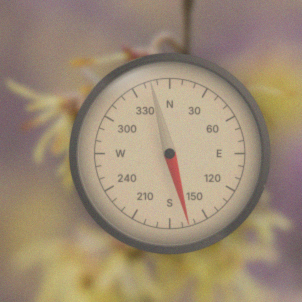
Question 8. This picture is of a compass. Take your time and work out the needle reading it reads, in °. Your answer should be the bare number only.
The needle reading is 165
